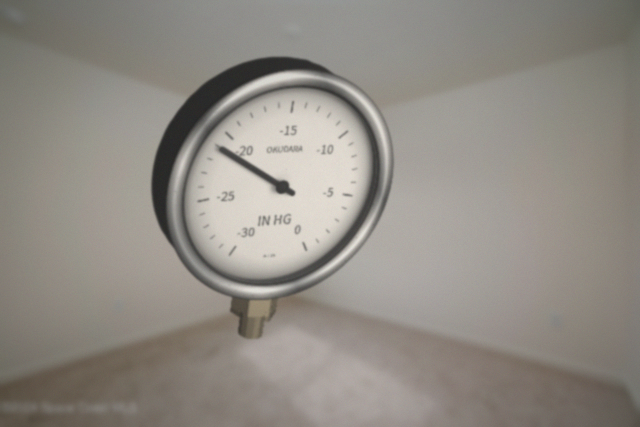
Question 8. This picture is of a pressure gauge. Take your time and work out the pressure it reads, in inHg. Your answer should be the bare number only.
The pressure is -21
